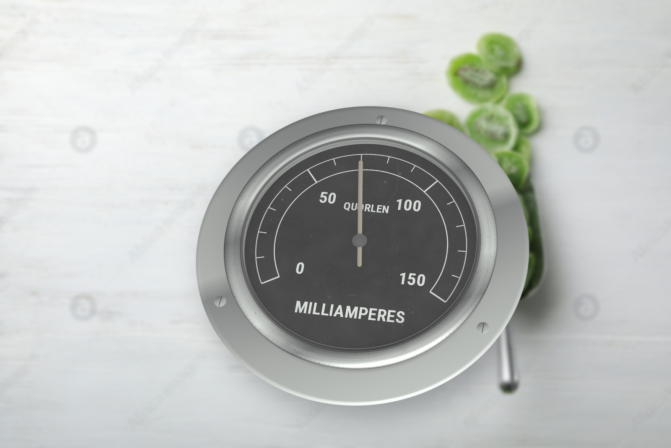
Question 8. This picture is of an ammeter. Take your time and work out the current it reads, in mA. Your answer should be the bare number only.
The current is 70
